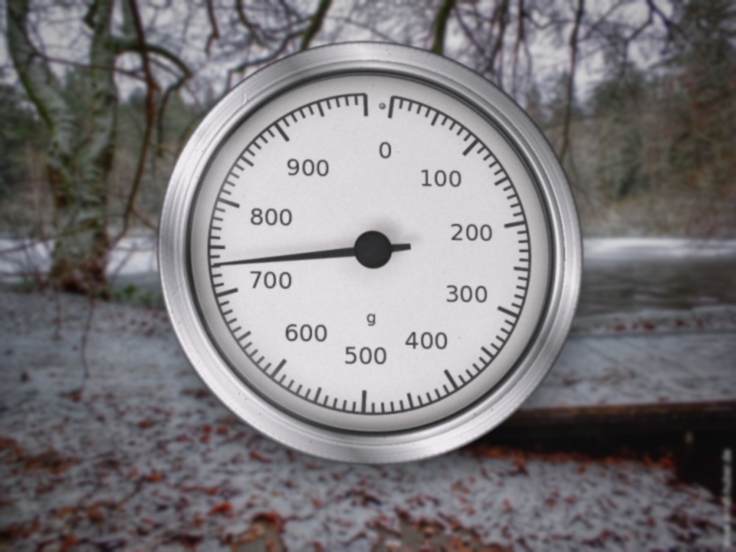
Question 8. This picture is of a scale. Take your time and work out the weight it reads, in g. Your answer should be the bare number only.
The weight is 730
